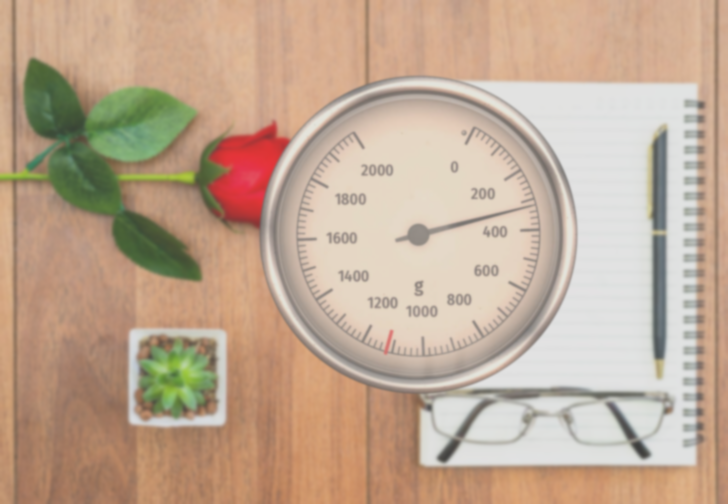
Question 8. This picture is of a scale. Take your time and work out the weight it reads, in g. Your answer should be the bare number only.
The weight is 320
